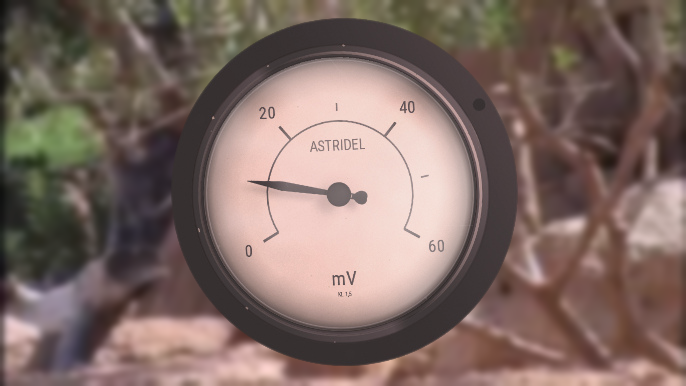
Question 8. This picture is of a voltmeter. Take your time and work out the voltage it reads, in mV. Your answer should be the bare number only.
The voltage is 10
